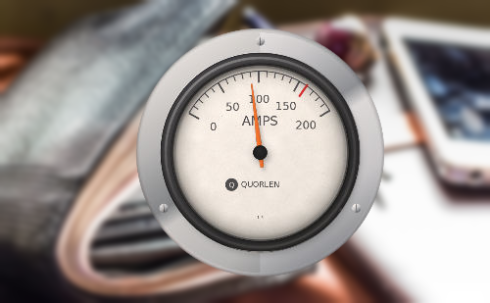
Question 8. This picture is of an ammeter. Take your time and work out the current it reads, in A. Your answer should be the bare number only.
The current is 90
